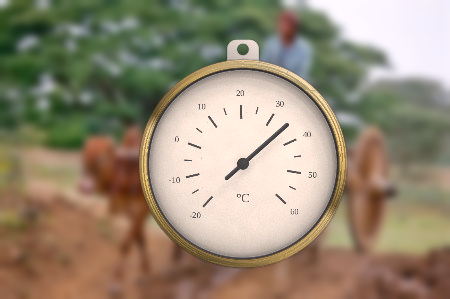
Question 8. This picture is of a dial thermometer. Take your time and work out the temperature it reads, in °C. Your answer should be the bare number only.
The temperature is 35
